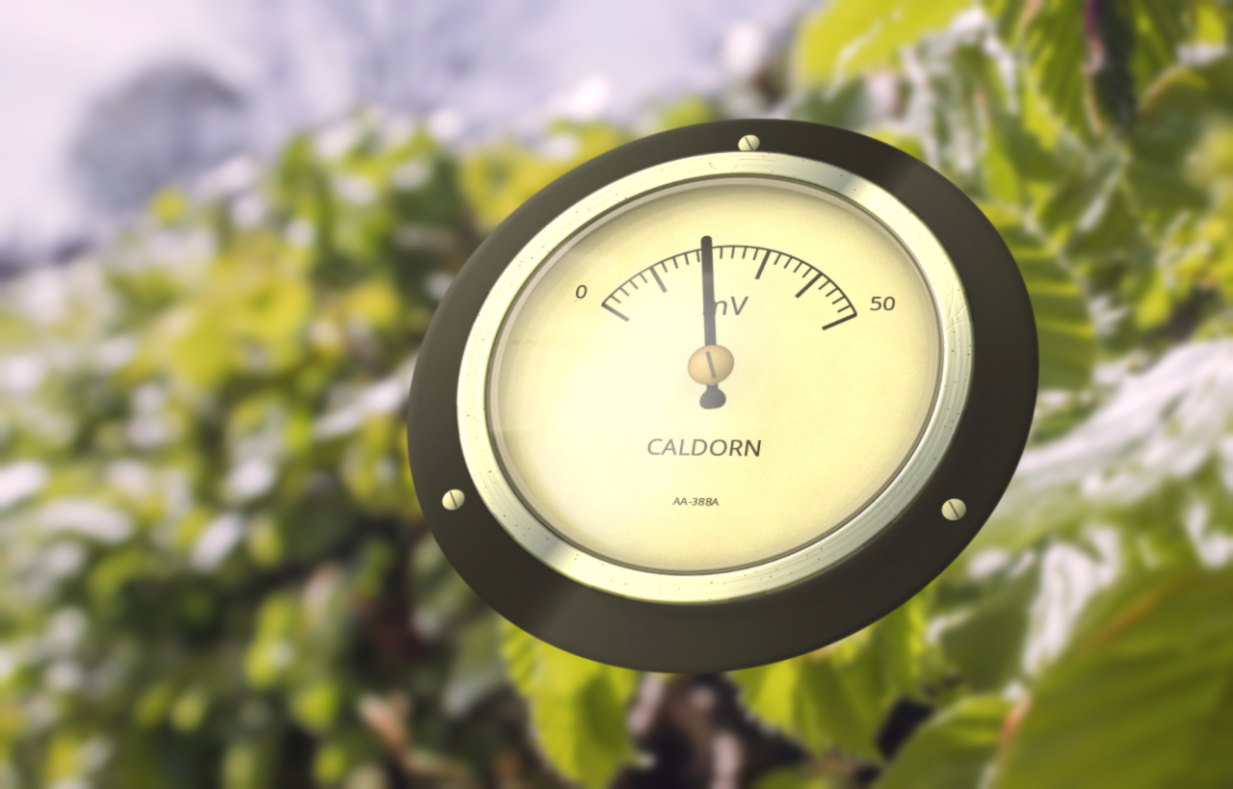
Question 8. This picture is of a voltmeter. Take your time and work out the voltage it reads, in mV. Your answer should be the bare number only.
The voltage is 20
